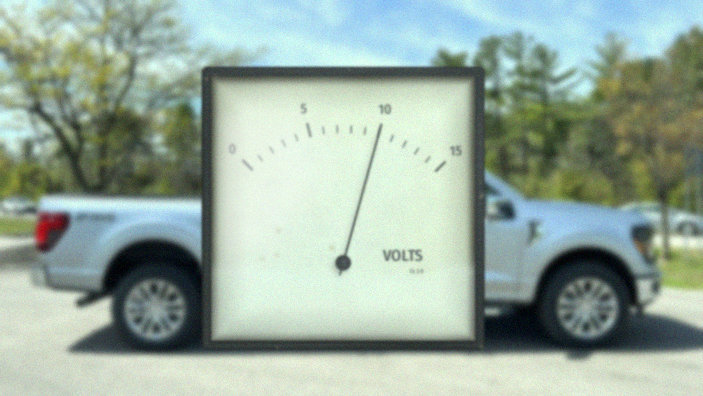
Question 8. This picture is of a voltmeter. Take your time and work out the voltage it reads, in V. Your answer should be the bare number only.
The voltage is 10
